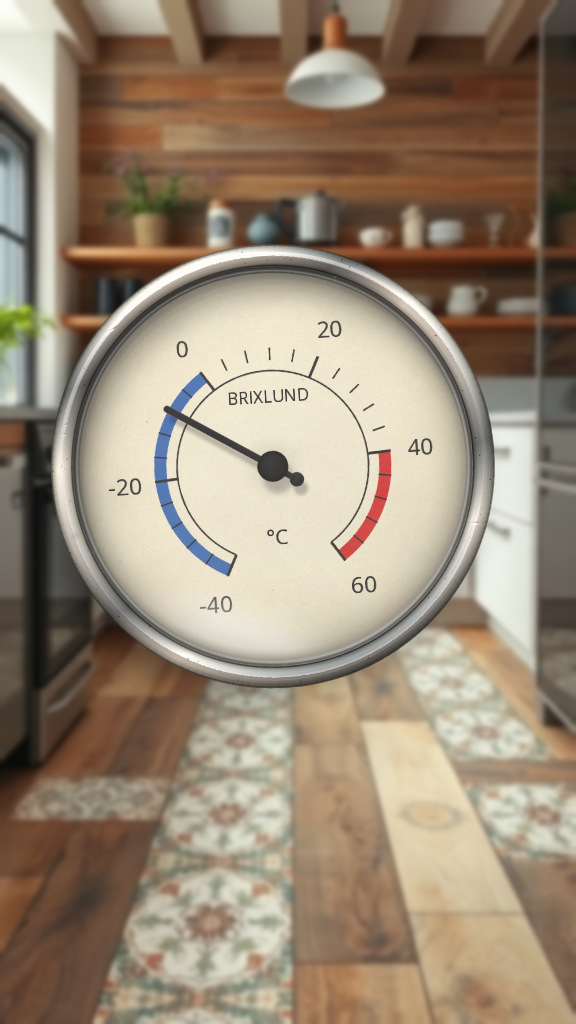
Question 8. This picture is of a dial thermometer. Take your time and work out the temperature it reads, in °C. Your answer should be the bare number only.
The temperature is -8
